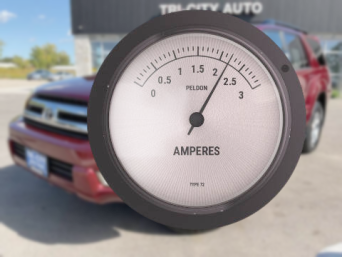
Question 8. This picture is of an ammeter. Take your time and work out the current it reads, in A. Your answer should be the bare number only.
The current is 2.2
